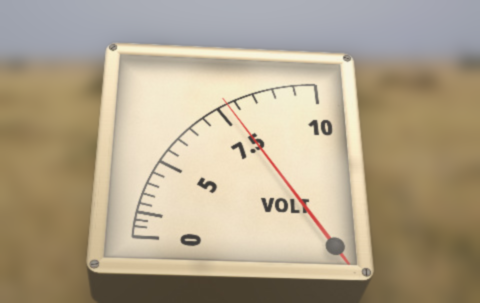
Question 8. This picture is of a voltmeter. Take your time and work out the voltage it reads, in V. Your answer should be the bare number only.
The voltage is 7.75
